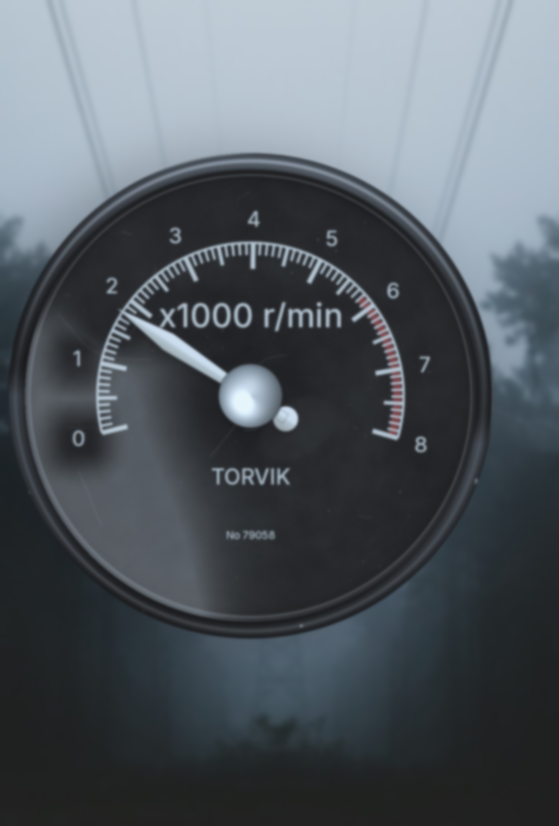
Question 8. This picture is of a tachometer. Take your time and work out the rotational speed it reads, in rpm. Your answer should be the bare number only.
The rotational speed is 1800
